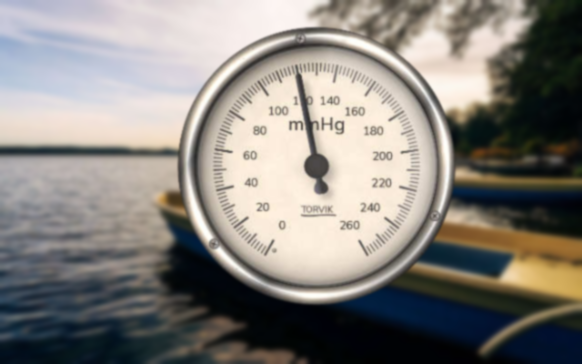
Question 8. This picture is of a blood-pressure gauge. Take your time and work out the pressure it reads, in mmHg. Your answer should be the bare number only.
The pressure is 120
